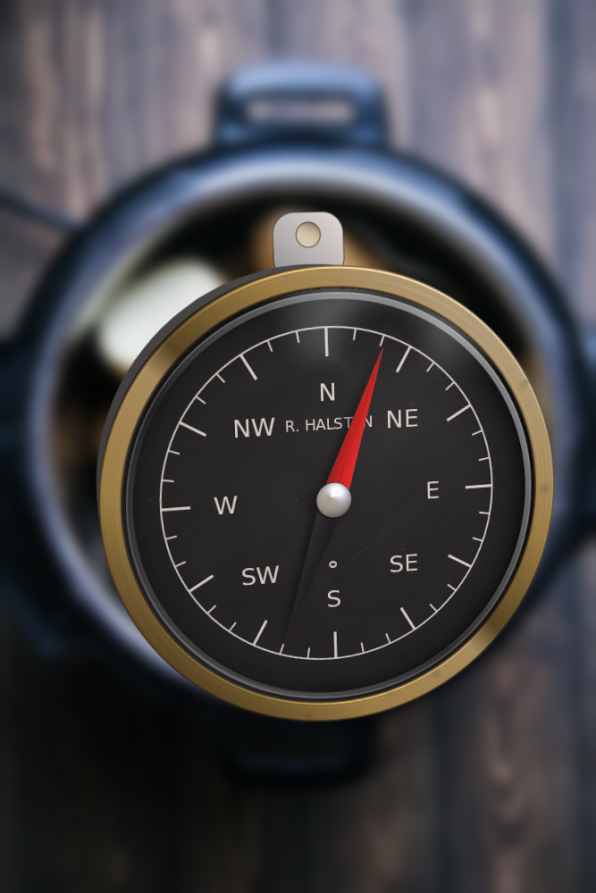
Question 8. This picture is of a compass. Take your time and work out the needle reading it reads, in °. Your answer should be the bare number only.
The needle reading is 20
